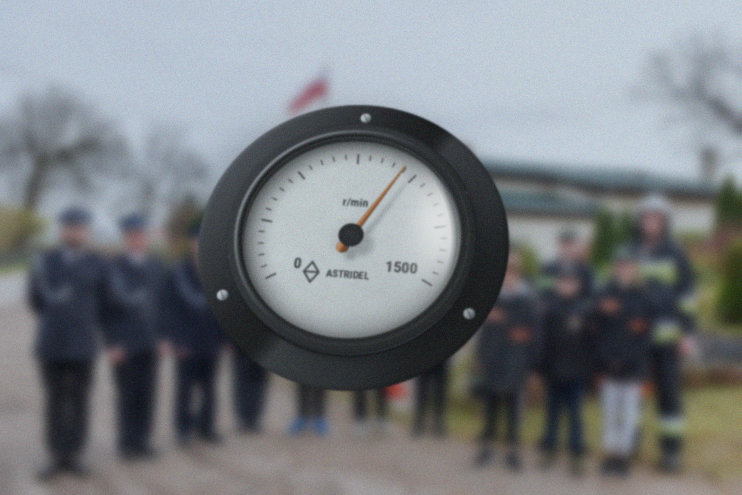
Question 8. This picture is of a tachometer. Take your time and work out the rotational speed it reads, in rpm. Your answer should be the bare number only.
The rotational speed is 950
